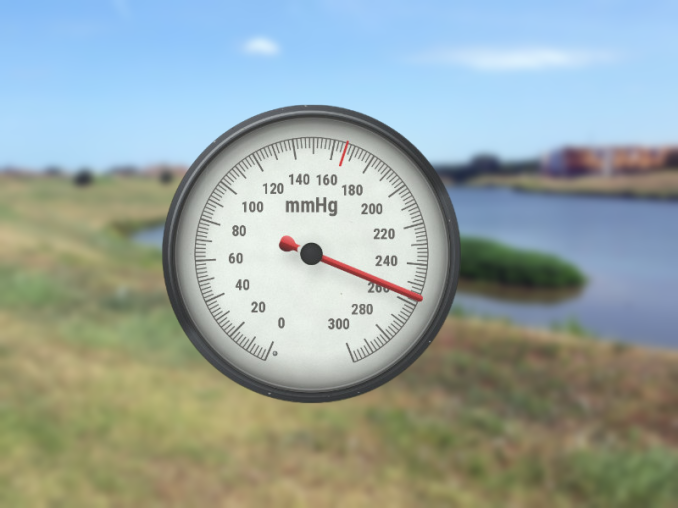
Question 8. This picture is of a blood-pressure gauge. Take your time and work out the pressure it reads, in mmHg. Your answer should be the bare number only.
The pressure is 256
